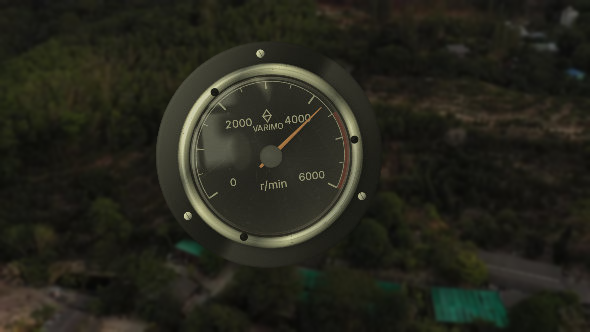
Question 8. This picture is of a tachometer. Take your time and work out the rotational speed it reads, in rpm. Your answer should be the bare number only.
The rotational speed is 4250
